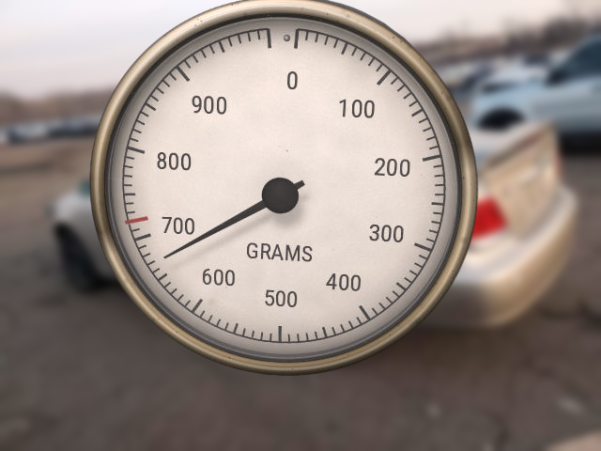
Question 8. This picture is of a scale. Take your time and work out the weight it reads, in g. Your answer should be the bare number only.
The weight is 670
